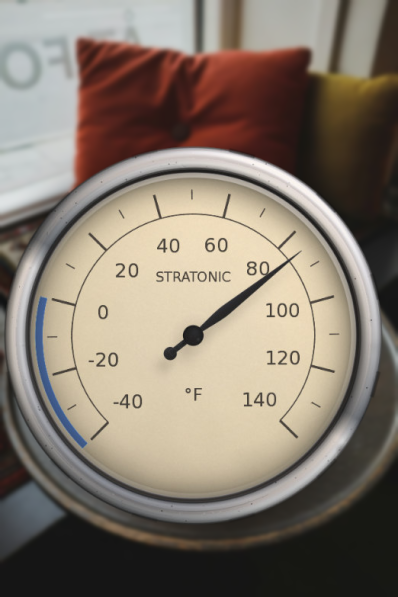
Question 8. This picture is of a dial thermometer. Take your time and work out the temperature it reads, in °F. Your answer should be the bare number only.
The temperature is 85
